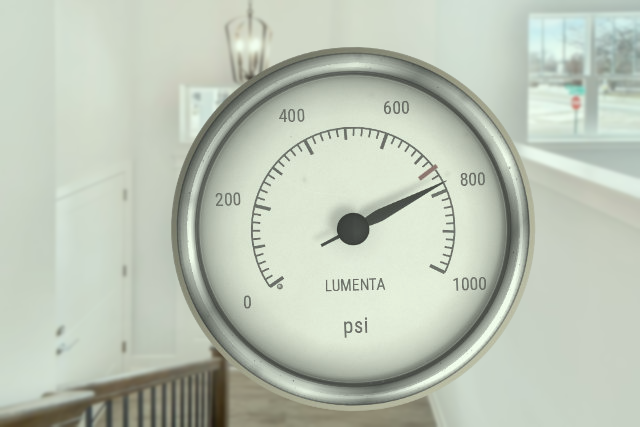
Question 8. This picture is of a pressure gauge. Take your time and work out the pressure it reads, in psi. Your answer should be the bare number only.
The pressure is 780
